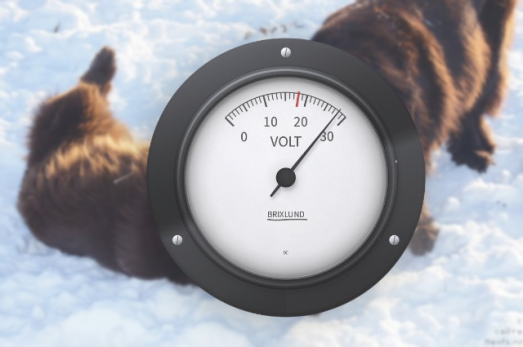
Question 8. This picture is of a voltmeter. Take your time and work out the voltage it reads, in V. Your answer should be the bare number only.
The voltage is 28
